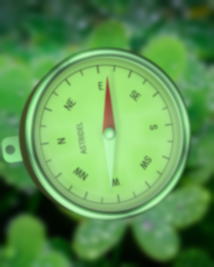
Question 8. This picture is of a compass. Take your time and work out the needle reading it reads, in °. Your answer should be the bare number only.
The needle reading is 97.5
